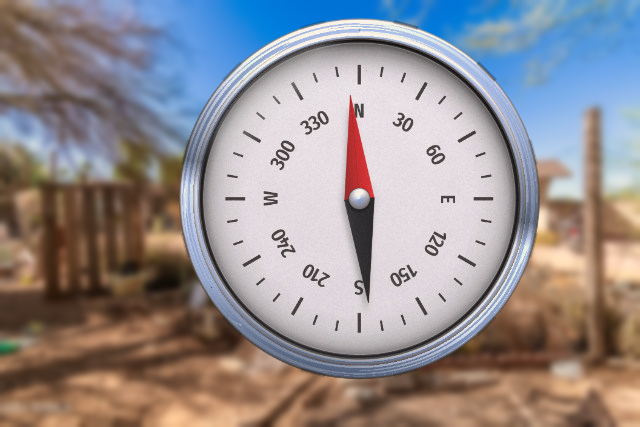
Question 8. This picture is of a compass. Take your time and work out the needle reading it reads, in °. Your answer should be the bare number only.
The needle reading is 355
